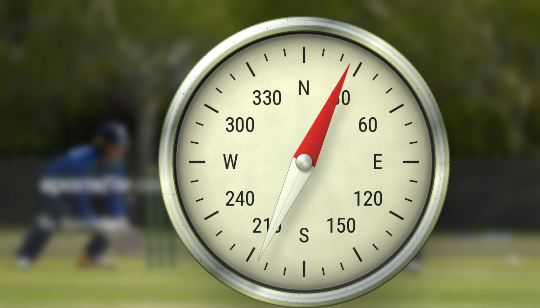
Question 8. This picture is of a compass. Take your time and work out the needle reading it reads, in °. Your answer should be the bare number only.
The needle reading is 25
